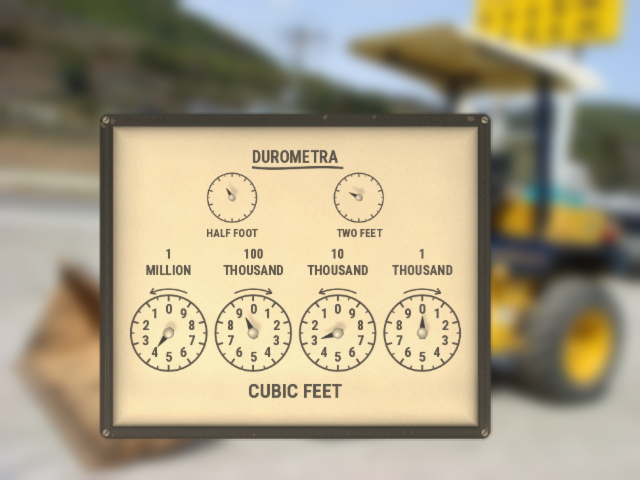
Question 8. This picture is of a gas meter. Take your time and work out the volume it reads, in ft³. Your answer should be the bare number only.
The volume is 393000
